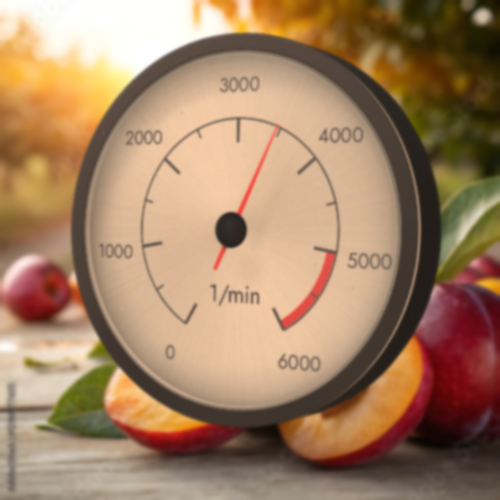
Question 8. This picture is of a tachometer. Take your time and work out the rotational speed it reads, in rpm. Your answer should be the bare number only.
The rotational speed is 3500
